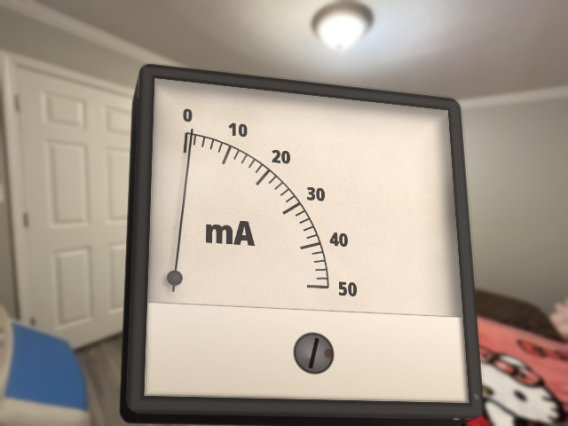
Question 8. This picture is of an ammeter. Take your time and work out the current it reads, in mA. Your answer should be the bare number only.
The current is 1
